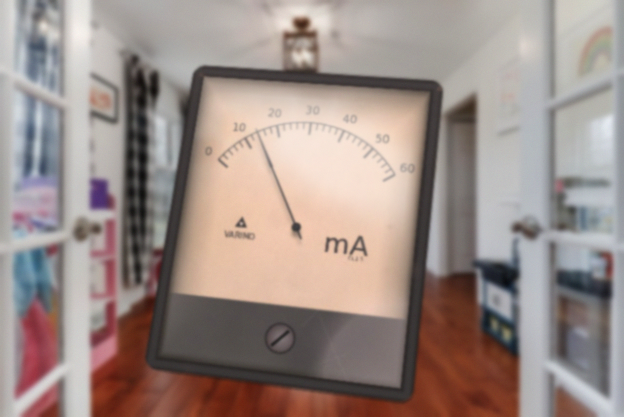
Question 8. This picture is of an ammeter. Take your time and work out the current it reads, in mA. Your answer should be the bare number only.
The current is 14
